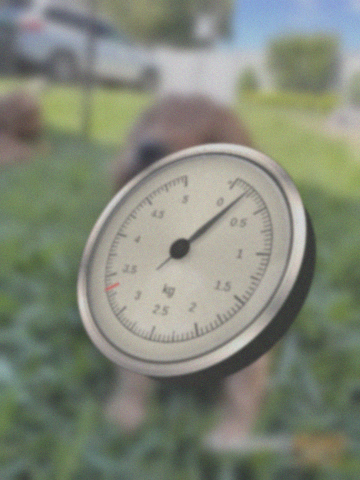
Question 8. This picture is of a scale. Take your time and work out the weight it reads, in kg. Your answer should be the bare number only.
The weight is 0.25
